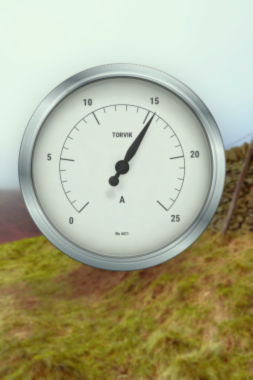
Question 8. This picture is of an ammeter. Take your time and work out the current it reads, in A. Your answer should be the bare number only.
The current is 15.5
